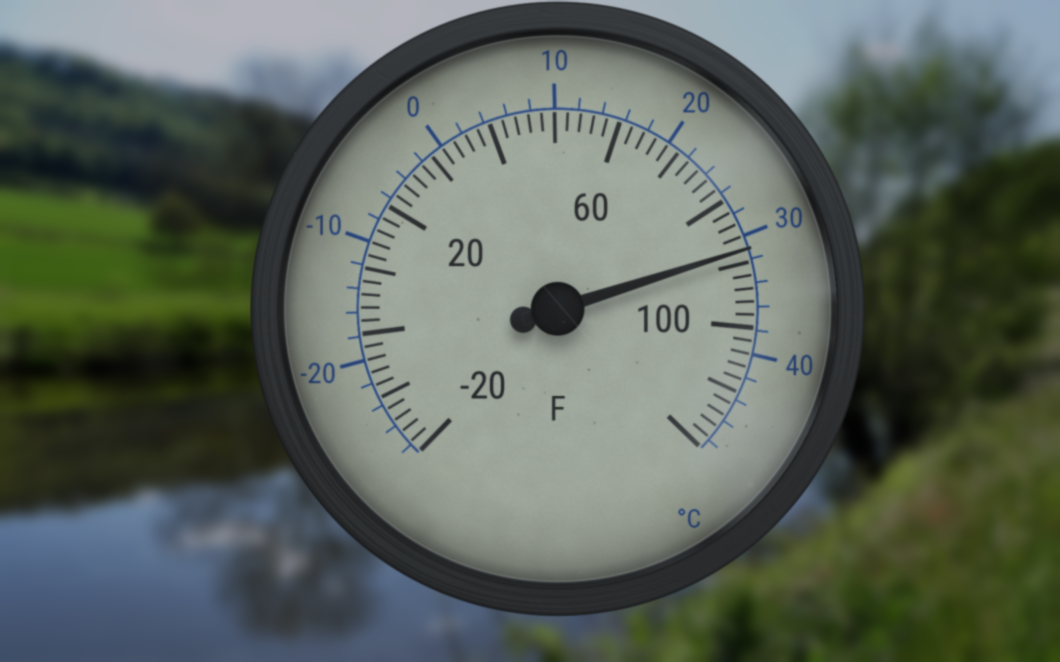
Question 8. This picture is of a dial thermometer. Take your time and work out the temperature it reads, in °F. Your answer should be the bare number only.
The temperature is 88
